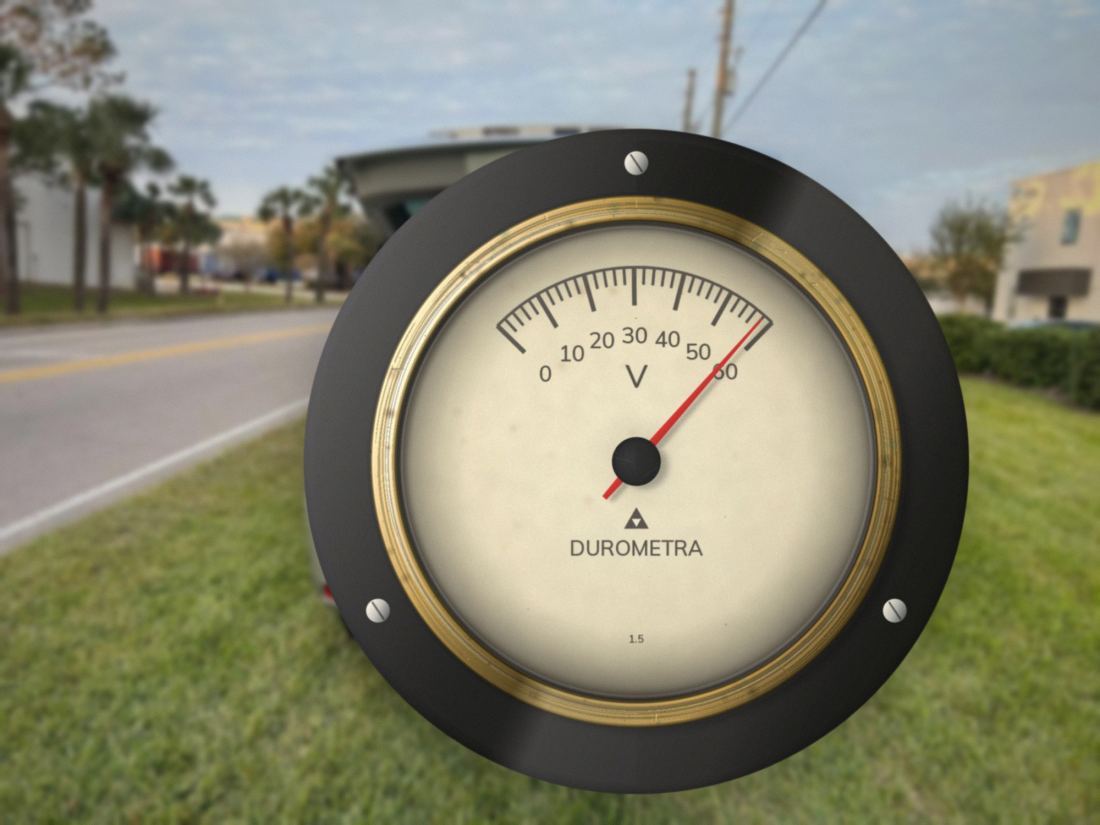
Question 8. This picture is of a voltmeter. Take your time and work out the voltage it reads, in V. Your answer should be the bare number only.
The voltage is 58
